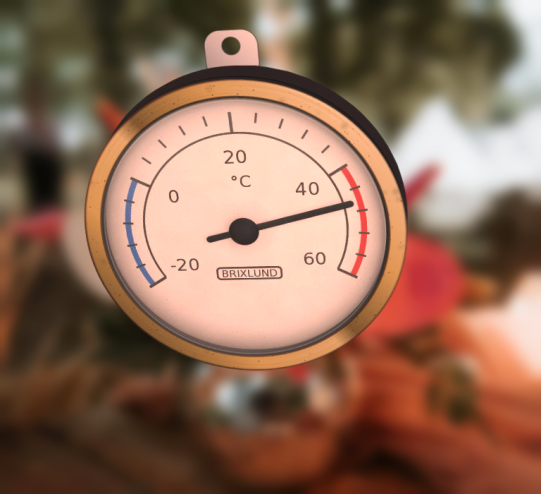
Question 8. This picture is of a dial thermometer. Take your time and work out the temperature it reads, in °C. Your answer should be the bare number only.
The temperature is 46
